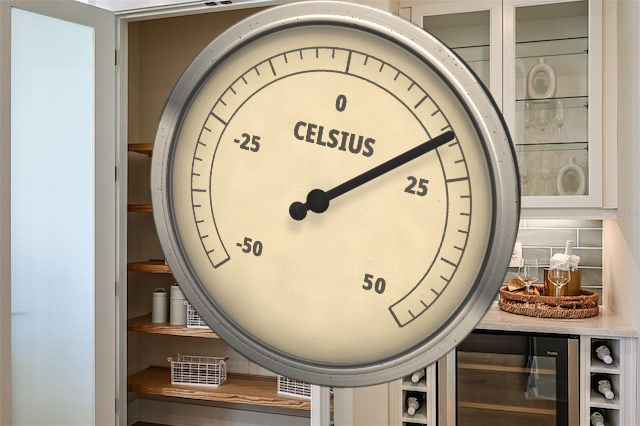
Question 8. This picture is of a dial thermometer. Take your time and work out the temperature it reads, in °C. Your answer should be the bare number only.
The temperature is 18.75
